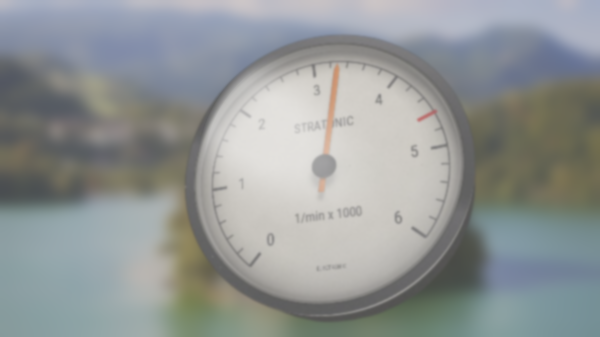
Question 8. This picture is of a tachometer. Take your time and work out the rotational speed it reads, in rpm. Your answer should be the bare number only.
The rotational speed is 3300
